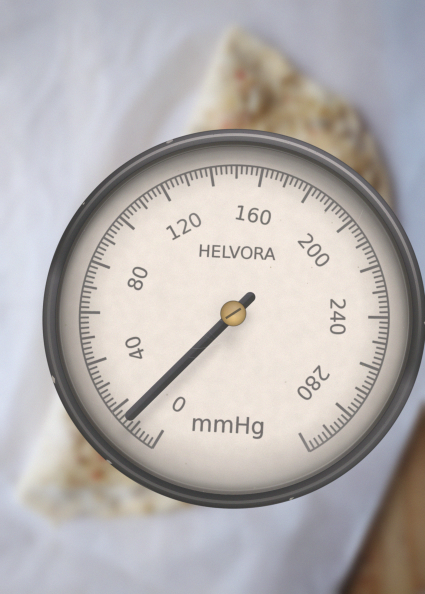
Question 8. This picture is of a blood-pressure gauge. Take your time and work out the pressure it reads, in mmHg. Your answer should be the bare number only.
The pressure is 14
